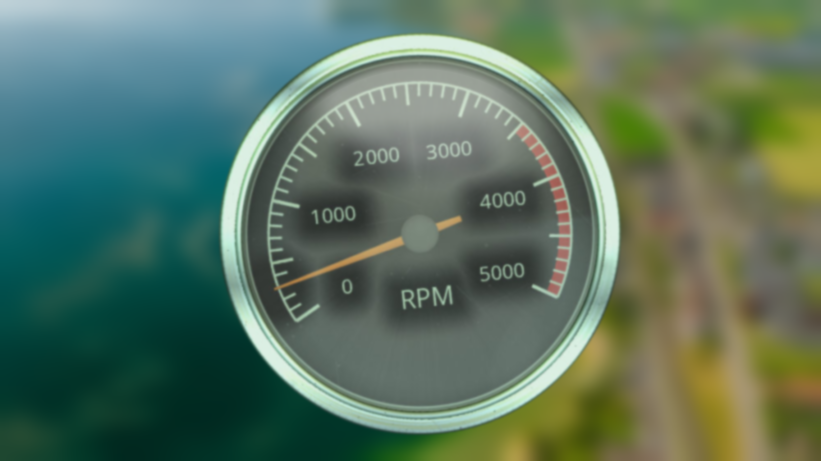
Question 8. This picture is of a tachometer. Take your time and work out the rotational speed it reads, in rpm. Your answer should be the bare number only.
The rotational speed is 300
